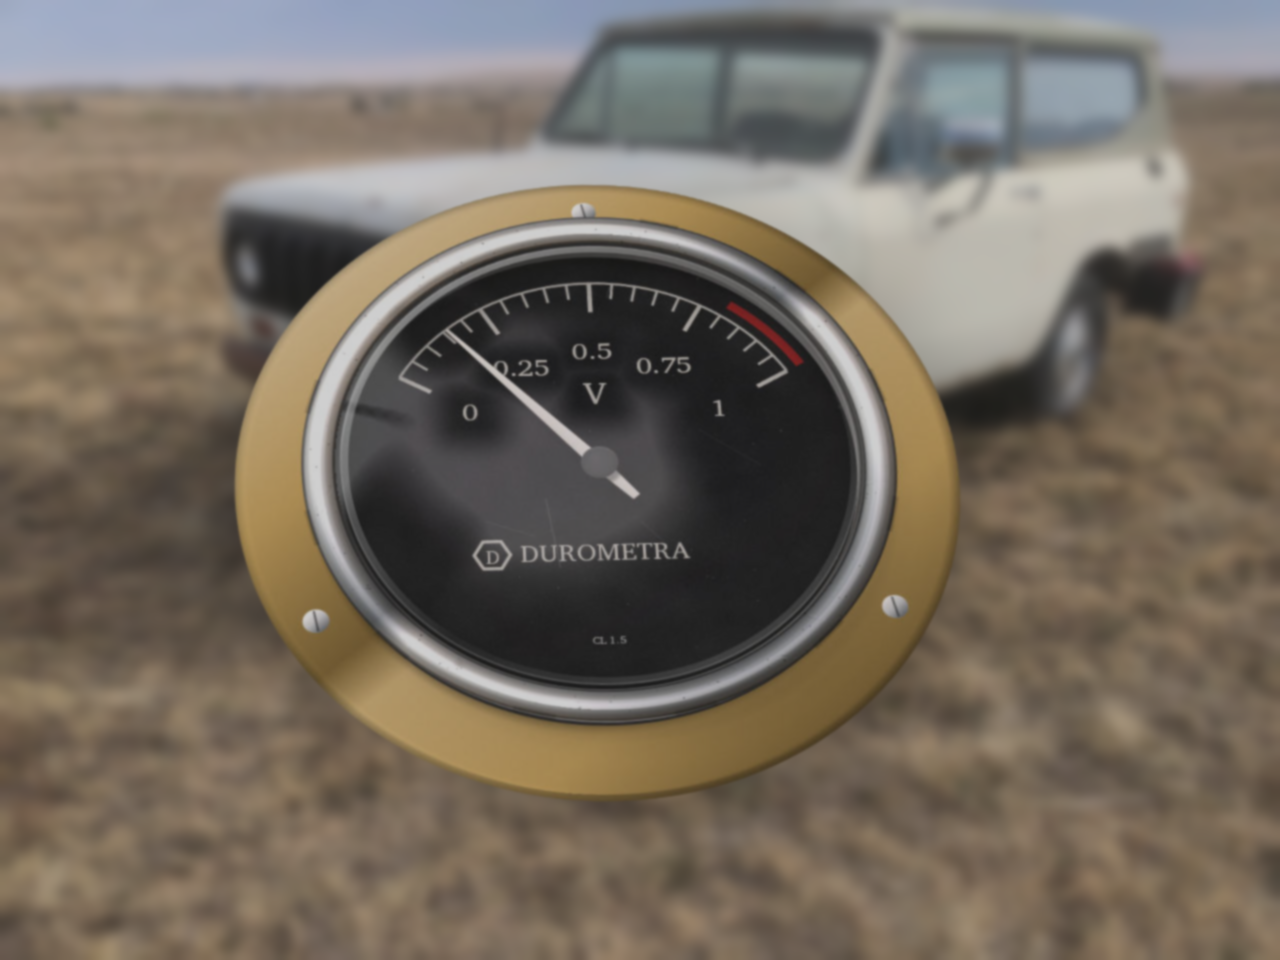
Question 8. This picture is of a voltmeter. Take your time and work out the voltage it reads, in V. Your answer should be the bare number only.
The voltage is 0.15
